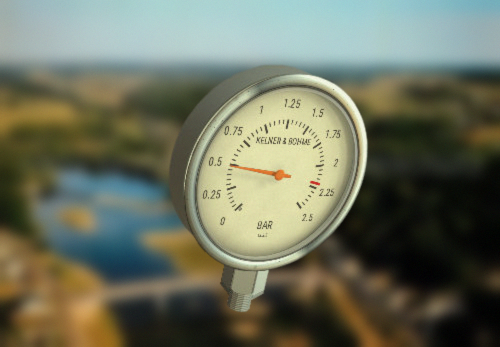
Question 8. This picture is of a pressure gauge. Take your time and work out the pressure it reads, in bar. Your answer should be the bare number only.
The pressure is 0.5
